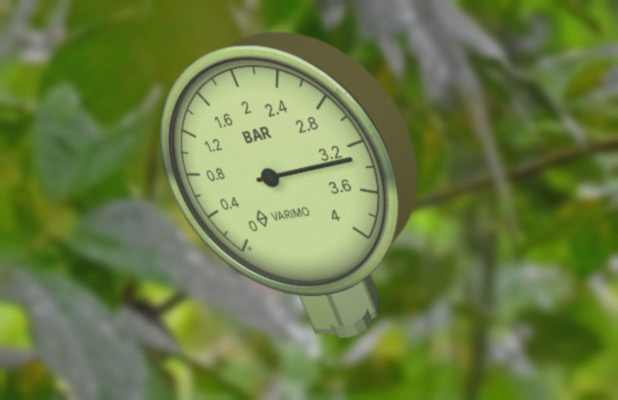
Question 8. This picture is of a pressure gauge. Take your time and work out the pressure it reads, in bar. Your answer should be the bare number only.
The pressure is 3.3
